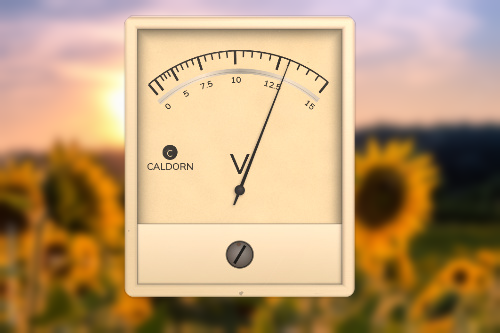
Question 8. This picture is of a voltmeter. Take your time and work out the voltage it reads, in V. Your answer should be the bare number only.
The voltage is 13
